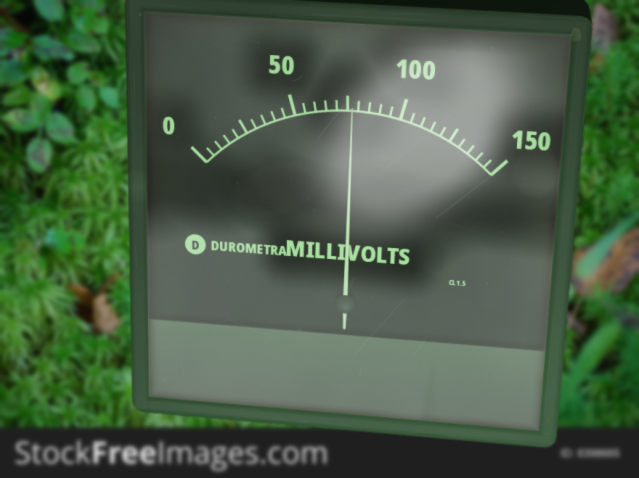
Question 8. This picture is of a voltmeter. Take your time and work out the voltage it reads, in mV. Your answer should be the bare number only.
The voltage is 77.5
